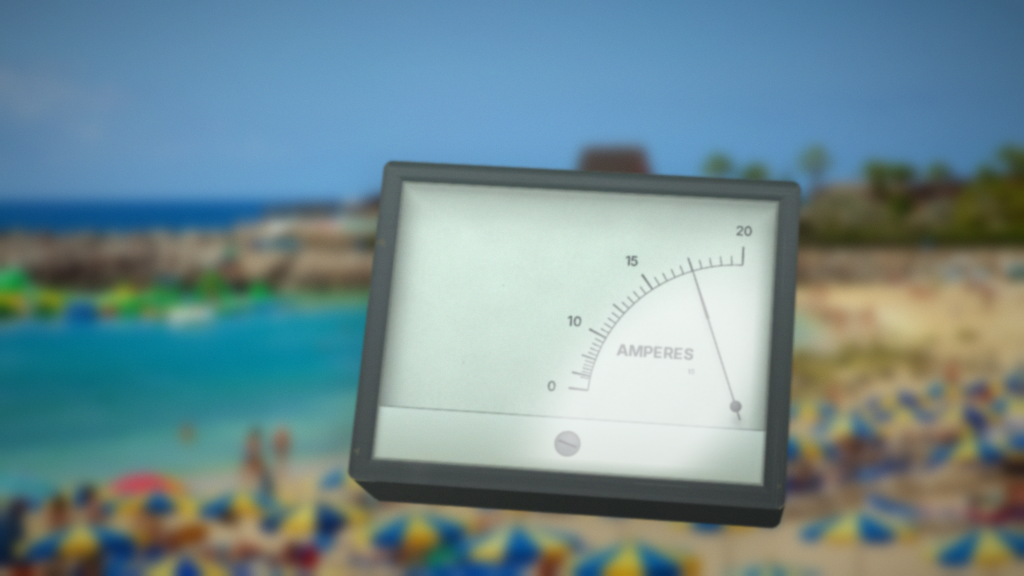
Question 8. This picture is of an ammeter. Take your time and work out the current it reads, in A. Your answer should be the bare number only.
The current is 17.5
